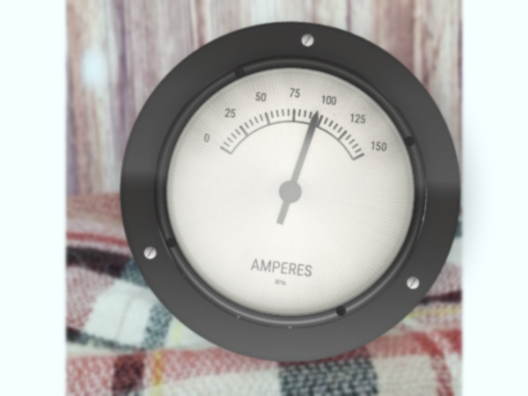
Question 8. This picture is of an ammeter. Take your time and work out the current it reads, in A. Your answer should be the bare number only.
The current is 95
